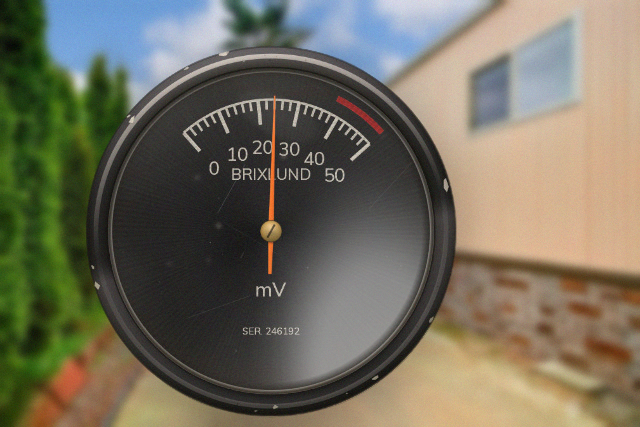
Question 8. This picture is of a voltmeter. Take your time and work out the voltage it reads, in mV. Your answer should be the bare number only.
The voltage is 24
